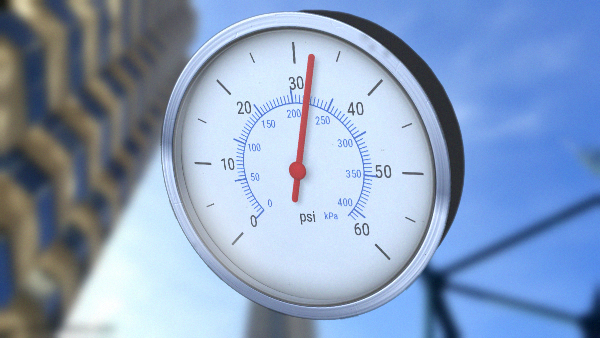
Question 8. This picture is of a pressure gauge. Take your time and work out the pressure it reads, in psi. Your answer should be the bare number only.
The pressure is 32.5
